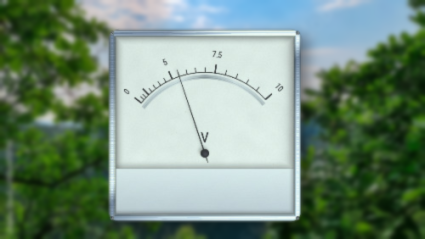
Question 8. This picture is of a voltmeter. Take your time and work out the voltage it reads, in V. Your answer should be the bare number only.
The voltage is 5.5
